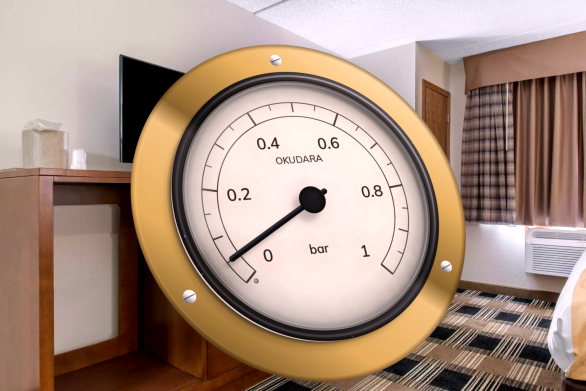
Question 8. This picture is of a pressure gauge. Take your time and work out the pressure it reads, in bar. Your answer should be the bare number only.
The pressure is 0.05
